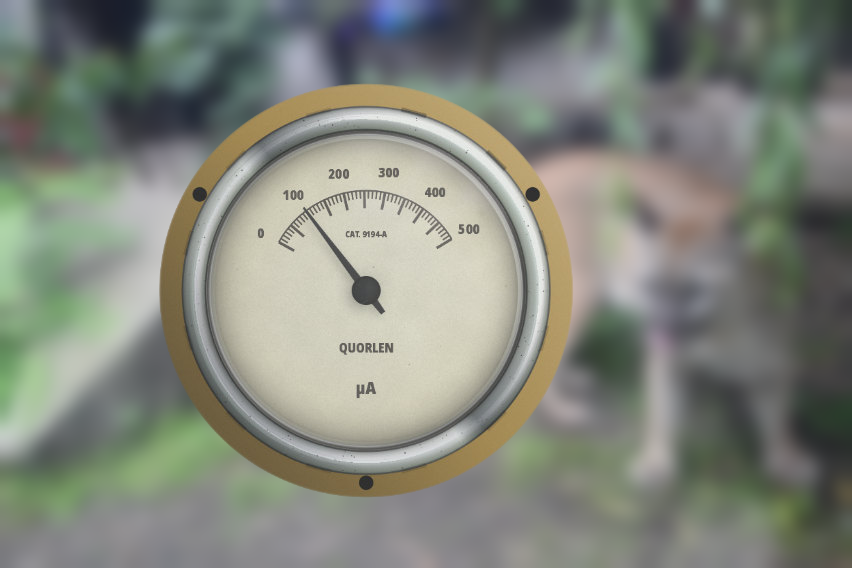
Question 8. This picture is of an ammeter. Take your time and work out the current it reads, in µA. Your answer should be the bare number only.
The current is 100
